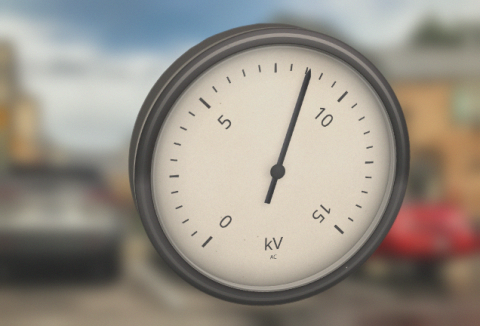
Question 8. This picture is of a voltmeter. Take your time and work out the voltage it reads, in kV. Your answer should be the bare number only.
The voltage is 8.5
